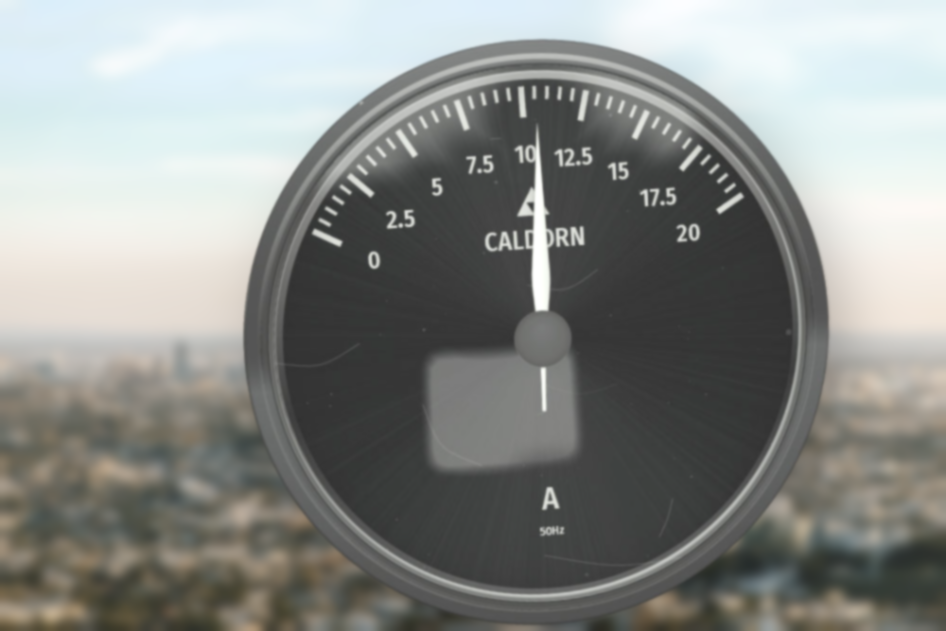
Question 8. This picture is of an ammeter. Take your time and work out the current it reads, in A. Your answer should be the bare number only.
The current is 10.5
